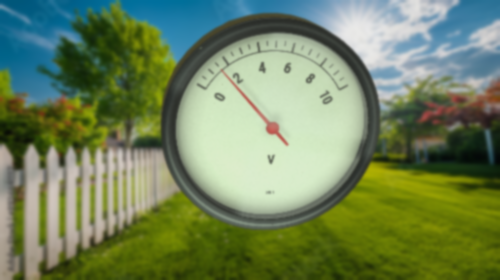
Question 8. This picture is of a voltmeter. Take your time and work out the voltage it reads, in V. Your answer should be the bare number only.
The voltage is 1.5
